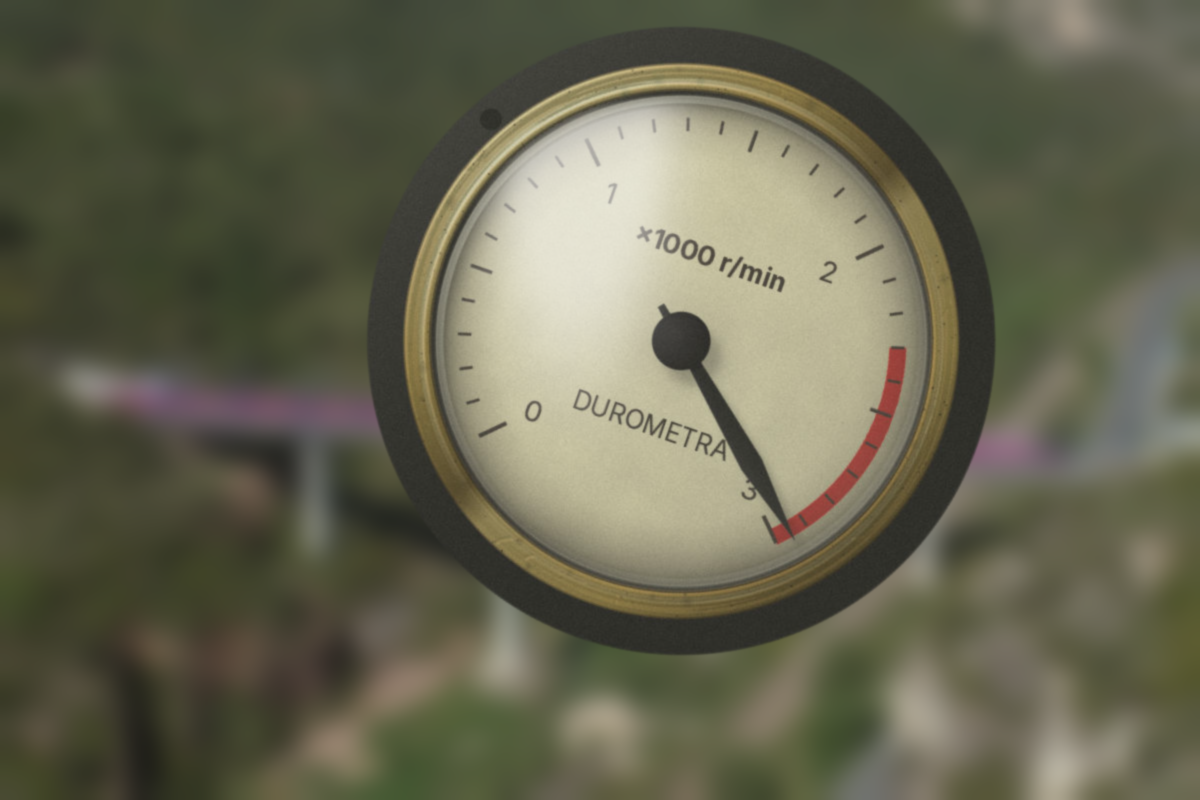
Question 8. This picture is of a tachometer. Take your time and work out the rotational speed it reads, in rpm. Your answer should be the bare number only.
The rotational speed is 2950
